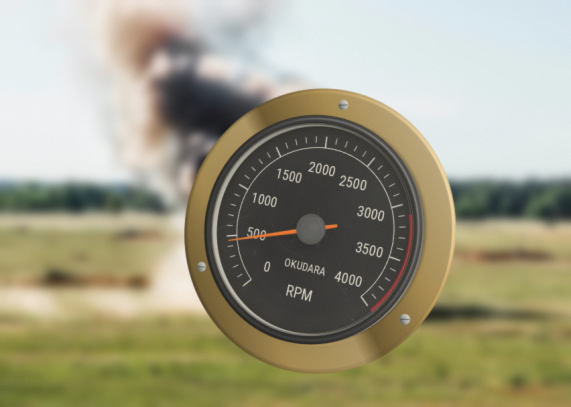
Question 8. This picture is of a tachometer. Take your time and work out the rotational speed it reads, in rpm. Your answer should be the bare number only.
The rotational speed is 450
